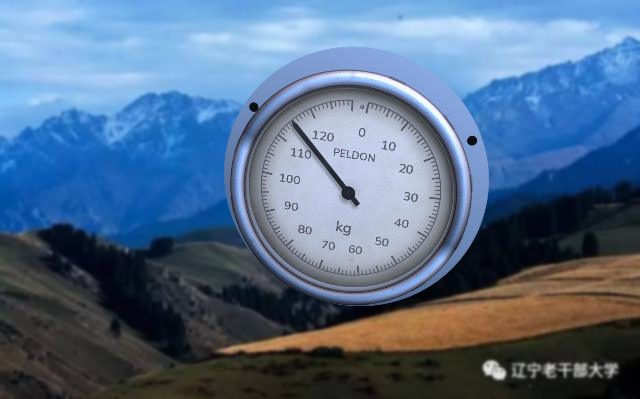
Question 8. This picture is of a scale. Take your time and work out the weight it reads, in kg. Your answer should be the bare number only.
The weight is 115
